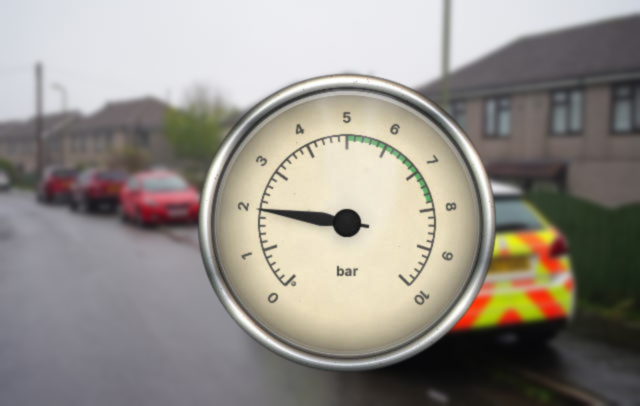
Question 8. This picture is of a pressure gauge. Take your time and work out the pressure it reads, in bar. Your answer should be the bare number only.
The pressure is 2
